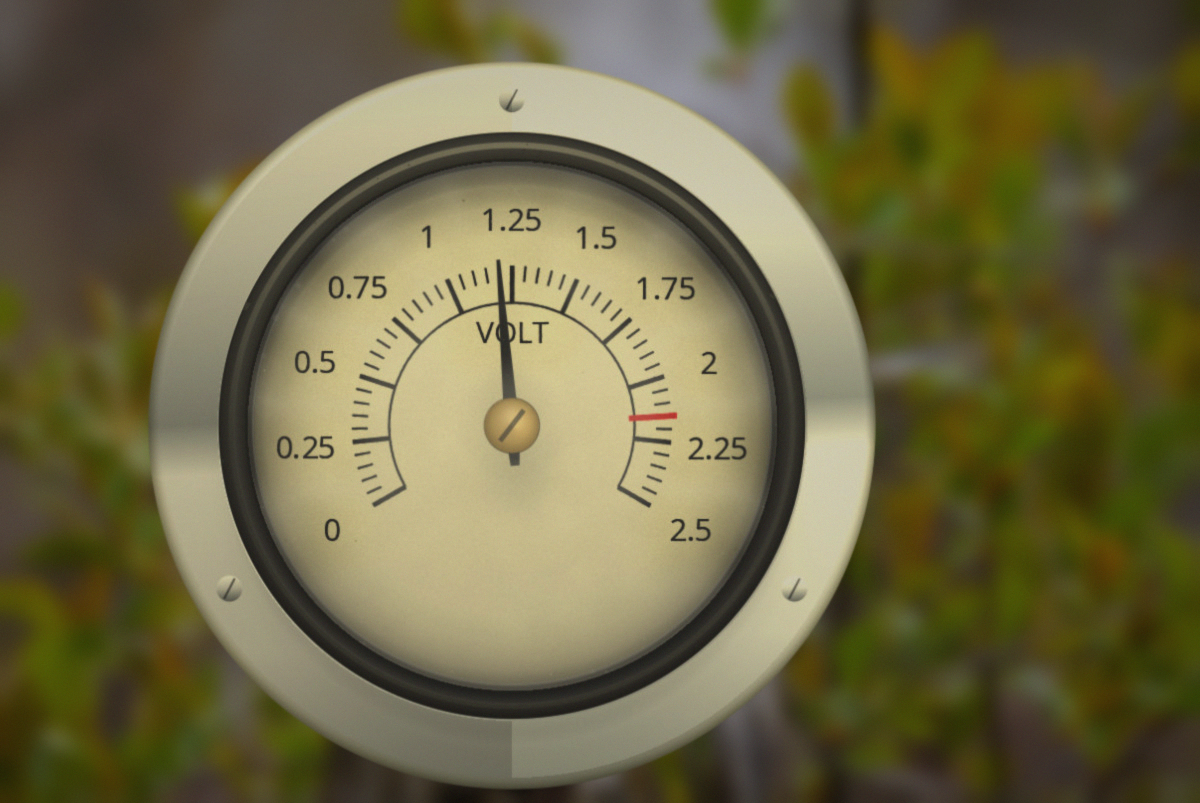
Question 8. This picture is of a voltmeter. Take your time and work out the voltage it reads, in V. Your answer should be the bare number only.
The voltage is 1.2
